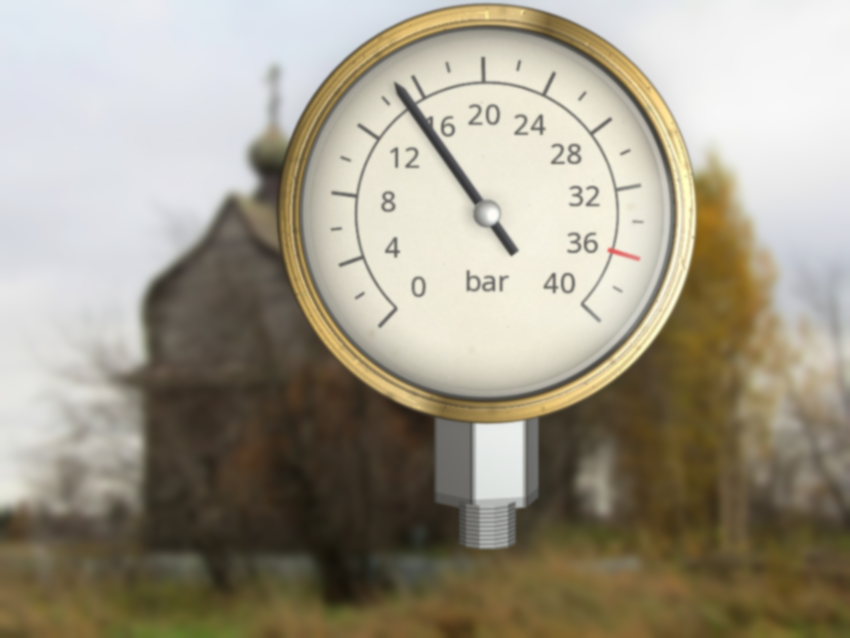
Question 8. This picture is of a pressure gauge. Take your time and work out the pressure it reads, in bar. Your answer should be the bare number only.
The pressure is 15
